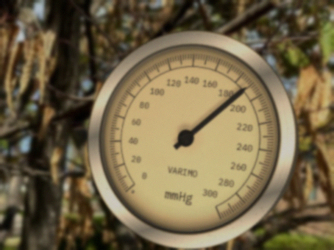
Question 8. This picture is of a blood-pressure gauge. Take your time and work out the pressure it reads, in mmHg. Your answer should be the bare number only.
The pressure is 190
